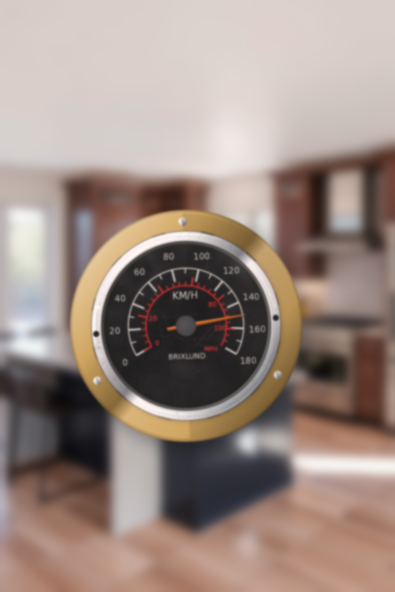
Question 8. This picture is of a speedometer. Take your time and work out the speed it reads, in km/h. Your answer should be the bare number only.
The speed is 150
